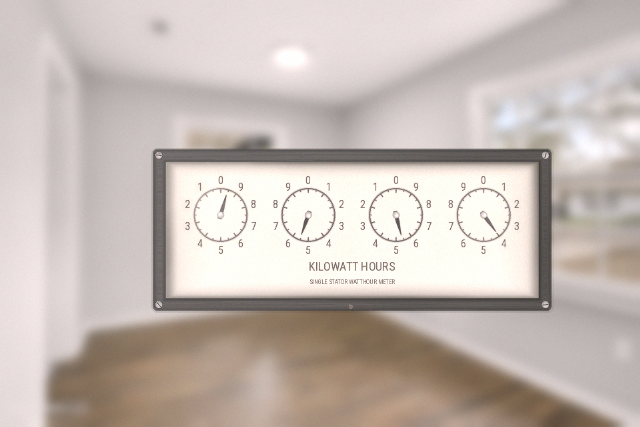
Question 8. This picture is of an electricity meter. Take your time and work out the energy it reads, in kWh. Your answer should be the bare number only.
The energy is 9554
